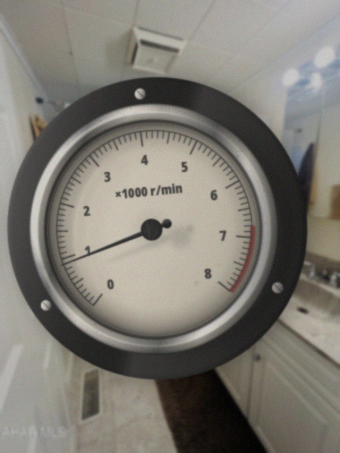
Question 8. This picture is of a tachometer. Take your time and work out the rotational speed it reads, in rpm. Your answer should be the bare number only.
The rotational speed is 900
